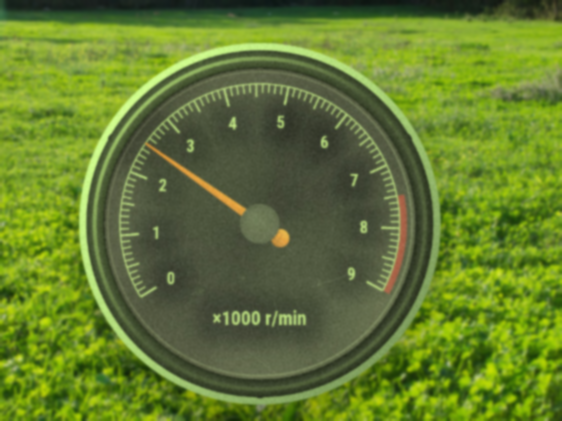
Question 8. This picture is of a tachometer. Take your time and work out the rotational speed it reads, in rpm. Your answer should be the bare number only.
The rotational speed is 2500
